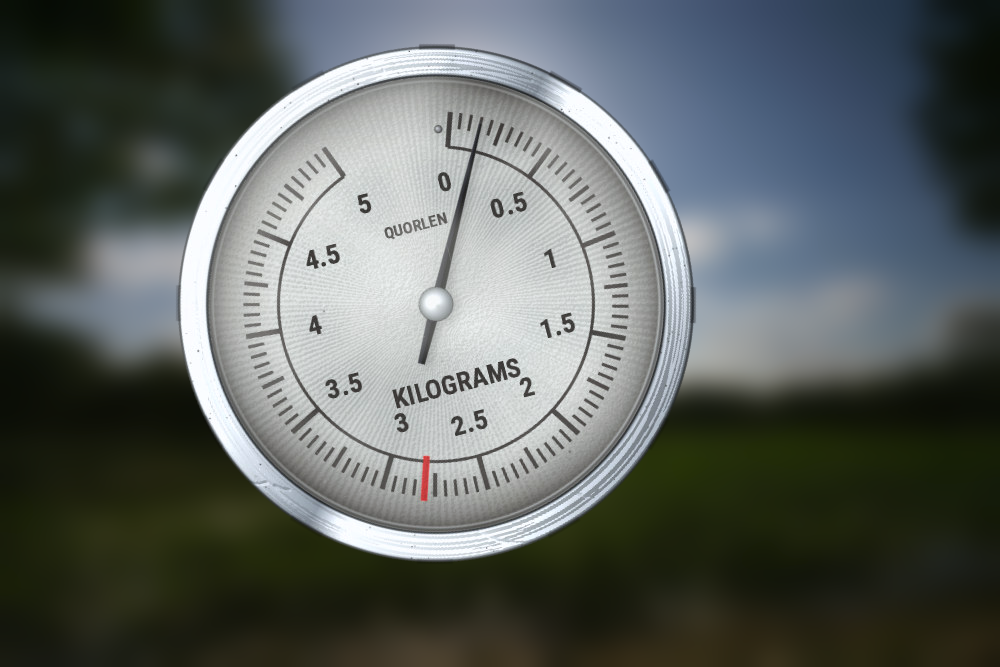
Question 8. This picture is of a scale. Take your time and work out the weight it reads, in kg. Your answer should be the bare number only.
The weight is 0.15
